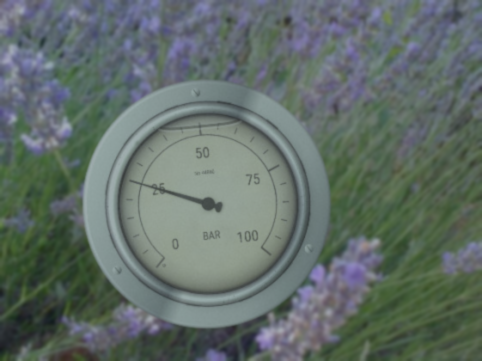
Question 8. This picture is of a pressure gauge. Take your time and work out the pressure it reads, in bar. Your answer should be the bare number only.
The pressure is 25
